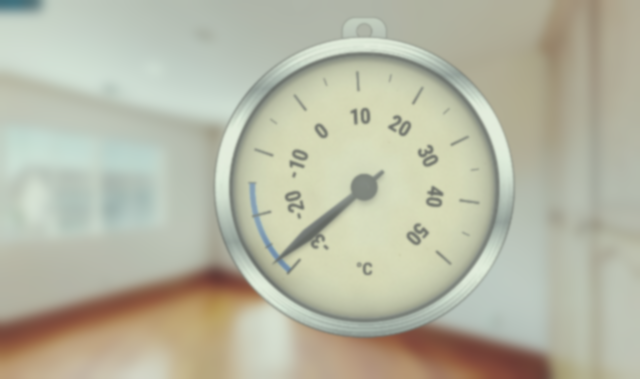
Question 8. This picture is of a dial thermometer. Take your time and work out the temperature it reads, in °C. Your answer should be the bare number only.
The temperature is -27.5
